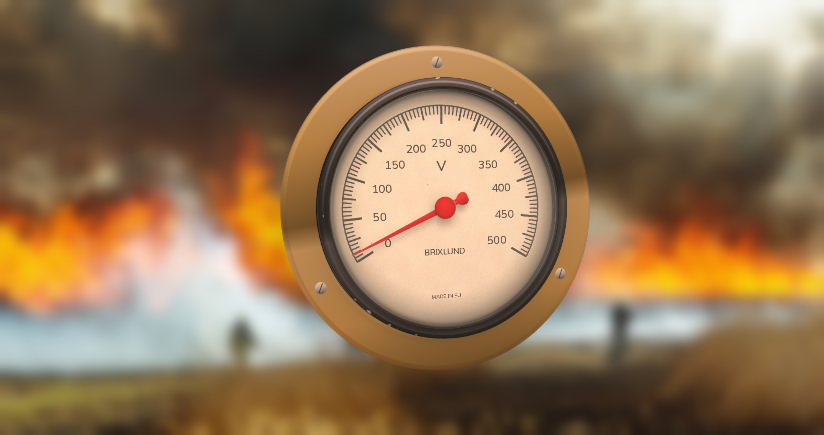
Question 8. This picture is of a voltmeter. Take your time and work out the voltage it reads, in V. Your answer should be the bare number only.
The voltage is 10
